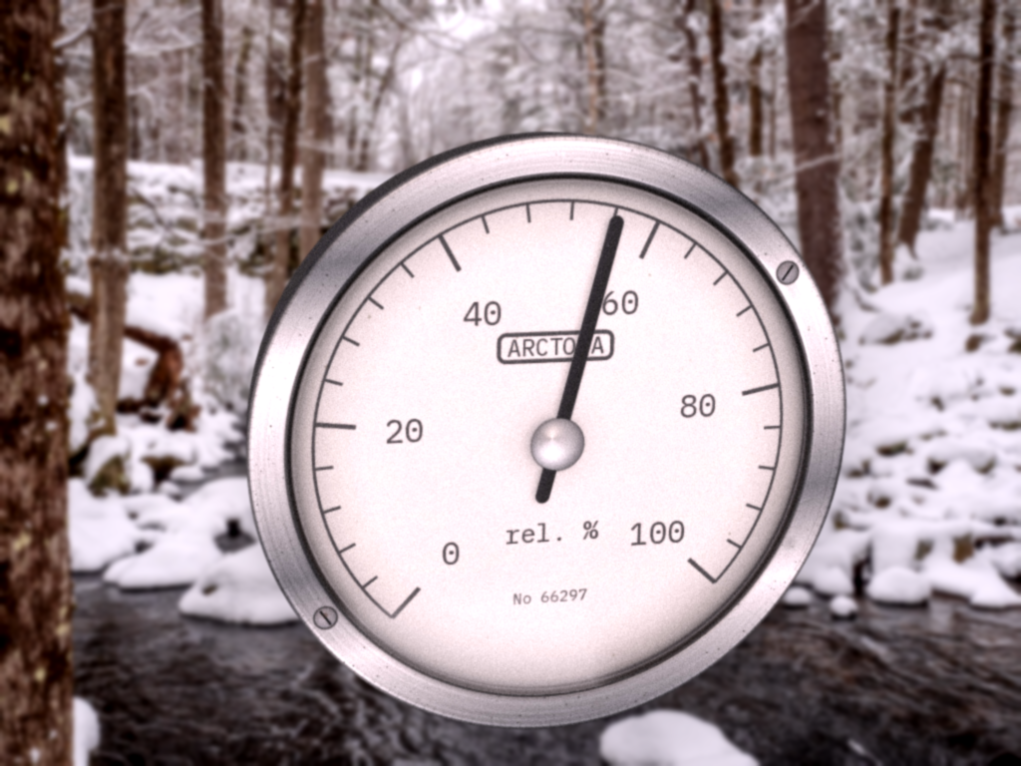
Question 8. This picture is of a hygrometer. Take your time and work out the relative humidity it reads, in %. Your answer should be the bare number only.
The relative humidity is 56
